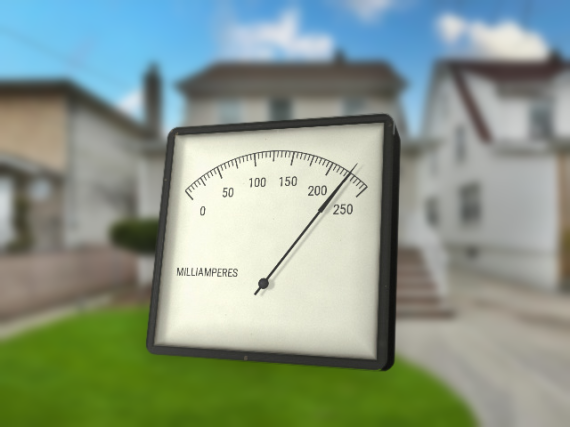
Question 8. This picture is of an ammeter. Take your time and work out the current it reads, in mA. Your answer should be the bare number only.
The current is 225
